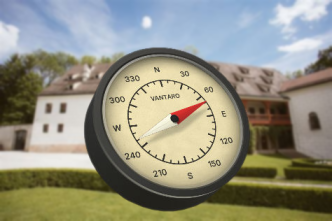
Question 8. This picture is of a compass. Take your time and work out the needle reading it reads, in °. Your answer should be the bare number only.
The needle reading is 70
